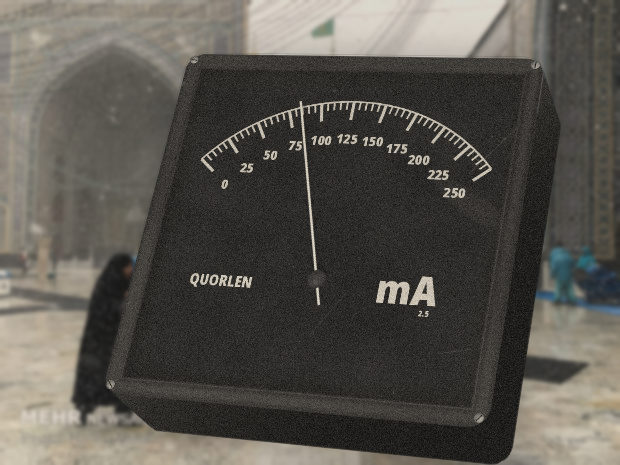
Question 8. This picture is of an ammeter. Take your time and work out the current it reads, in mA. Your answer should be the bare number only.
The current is 85
